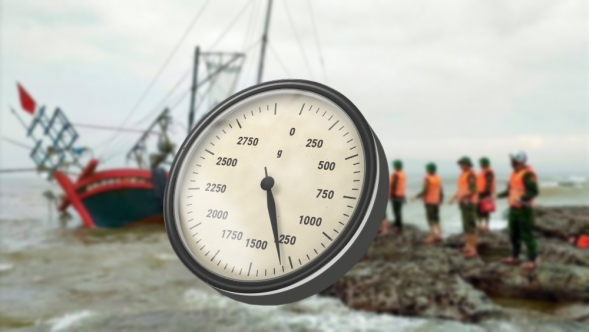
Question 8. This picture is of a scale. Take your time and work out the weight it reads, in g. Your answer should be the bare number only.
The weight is 1300
